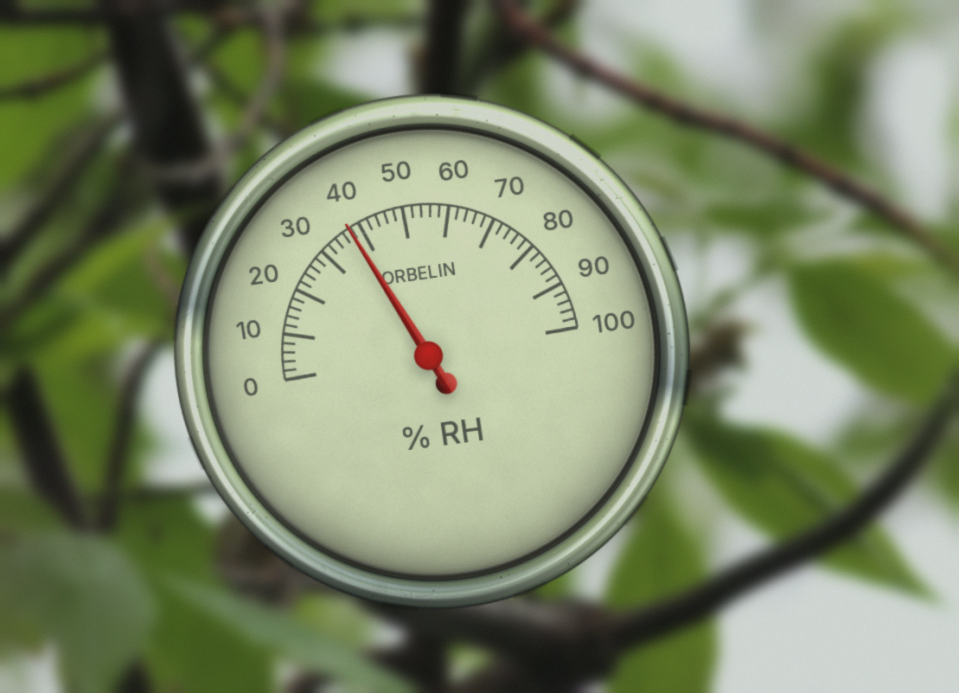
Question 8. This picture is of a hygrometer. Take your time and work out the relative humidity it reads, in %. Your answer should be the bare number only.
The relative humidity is 38
